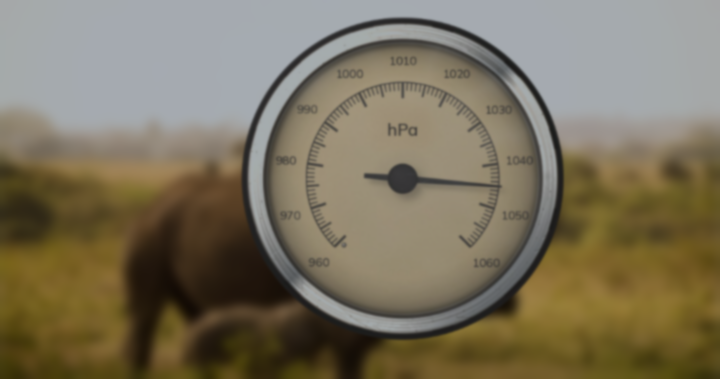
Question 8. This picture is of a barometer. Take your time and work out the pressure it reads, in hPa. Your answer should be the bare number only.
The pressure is 1045
